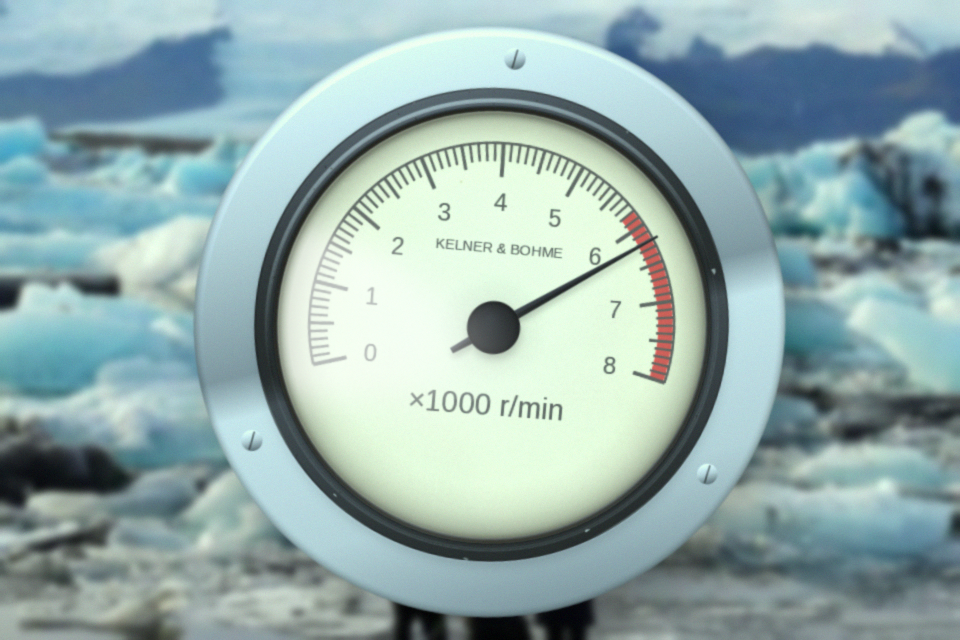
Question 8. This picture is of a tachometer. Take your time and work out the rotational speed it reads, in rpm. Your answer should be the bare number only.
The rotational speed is 6200
